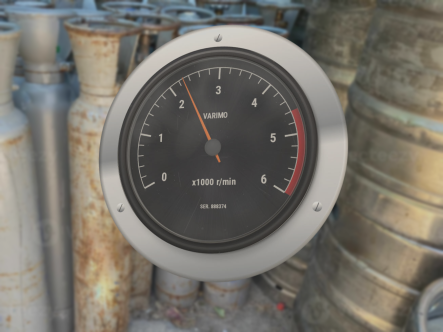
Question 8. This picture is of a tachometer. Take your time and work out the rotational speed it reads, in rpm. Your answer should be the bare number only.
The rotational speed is 2300
